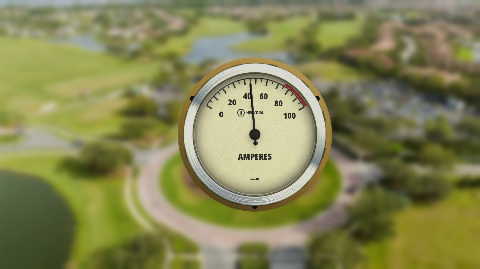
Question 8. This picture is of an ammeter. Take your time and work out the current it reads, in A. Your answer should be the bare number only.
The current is 45
